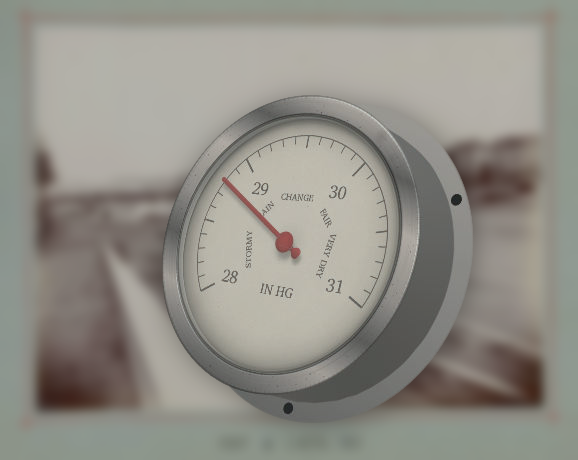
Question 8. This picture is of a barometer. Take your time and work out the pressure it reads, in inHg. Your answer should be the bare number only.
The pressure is 28.8
